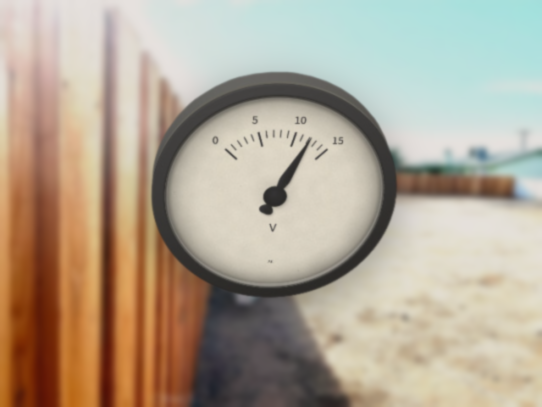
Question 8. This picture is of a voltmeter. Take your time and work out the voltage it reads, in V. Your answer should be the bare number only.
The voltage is 12
